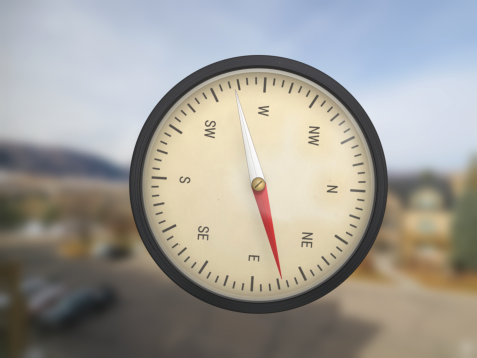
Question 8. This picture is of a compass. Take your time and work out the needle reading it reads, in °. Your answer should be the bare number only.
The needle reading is 72.5
